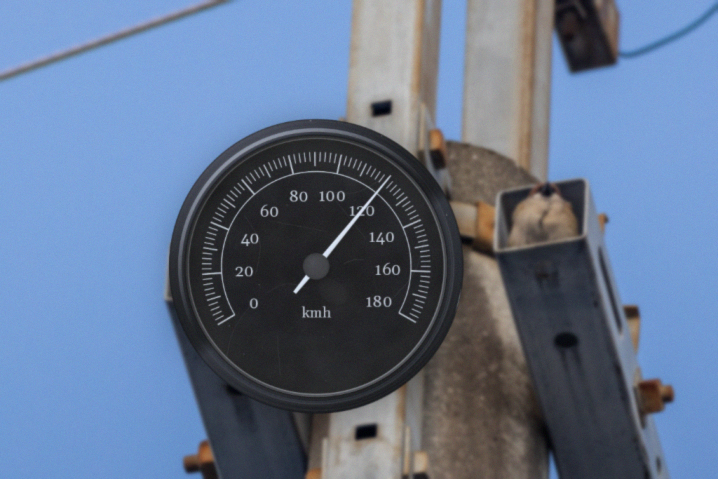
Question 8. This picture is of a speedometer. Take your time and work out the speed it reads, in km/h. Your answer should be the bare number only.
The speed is 120
